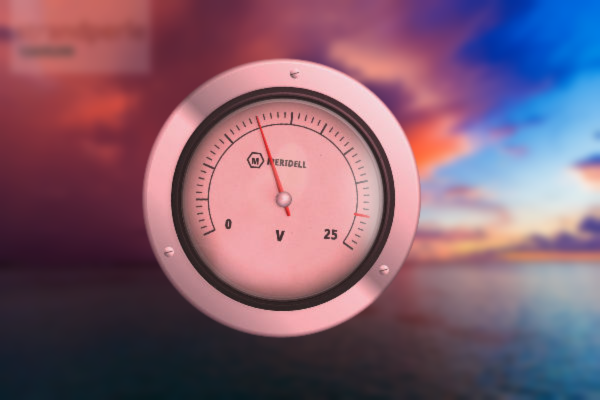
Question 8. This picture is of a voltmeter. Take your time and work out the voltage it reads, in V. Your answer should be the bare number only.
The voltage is 10
